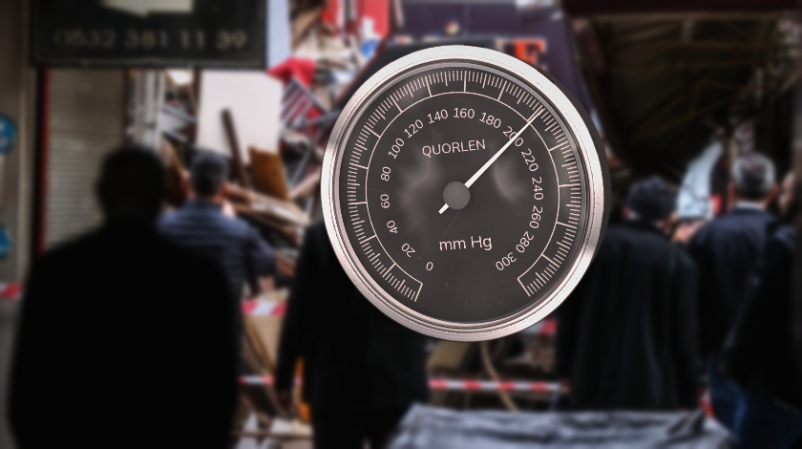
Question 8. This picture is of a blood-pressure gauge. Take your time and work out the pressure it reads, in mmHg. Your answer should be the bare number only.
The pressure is 202
